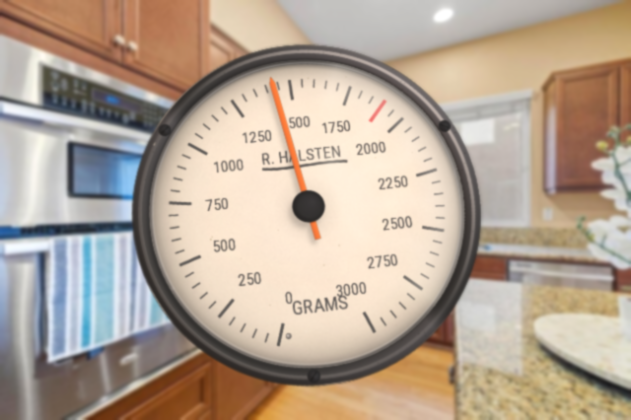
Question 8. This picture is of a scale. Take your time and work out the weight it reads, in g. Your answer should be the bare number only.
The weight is 1425
